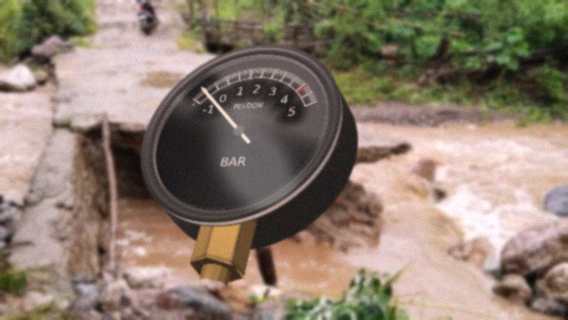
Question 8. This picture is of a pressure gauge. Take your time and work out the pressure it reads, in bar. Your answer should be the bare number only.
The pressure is -0.5
